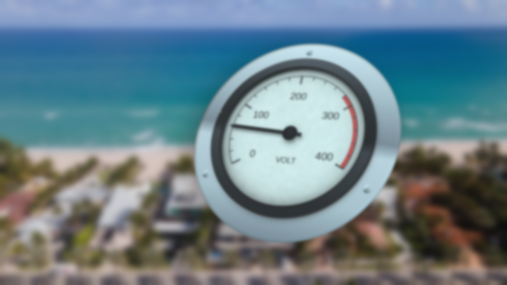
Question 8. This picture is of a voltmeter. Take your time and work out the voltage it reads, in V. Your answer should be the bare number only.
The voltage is 60
